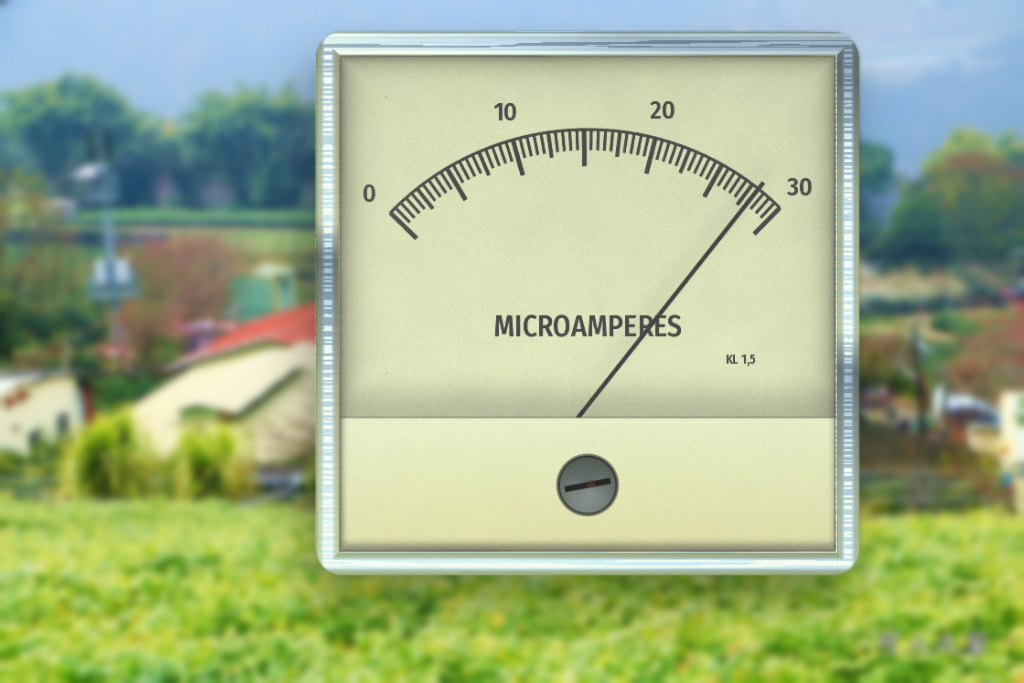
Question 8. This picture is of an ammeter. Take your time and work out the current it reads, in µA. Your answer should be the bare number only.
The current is 28
